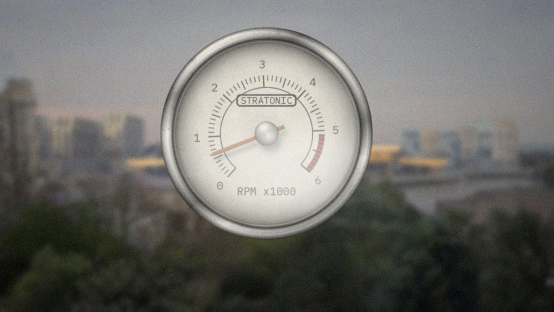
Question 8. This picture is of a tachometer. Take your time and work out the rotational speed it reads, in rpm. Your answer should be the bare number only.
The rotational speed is 600
